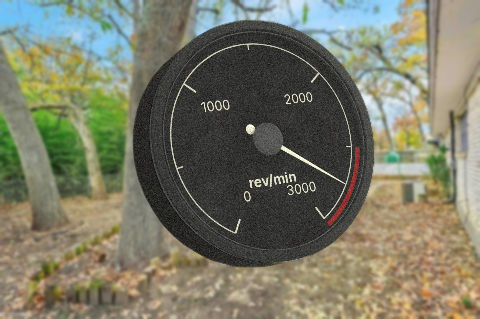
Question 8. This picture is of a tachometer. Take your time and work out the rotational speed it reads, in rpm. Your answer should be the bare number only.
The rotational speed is 2750
